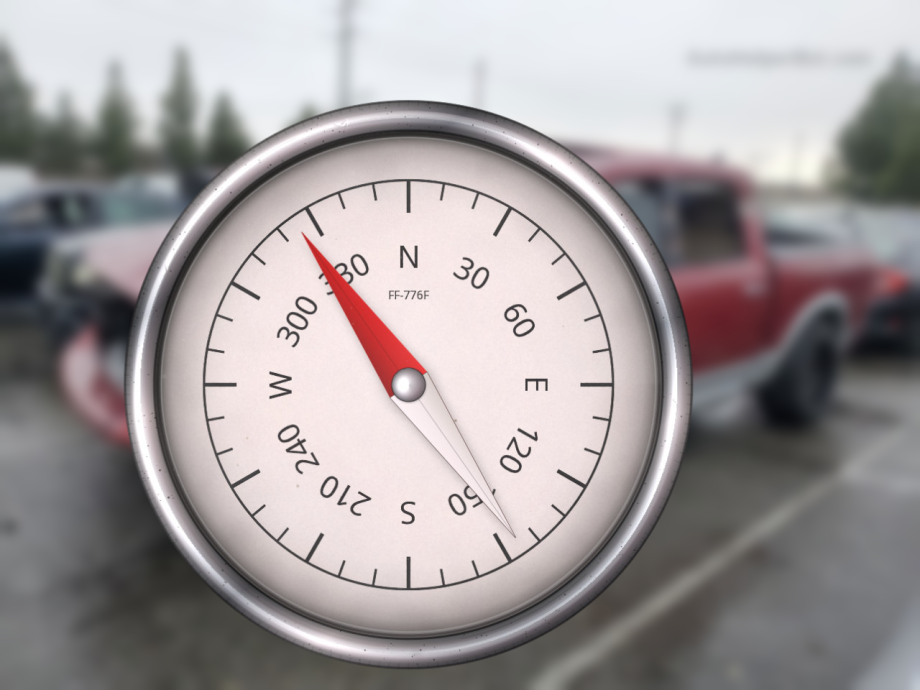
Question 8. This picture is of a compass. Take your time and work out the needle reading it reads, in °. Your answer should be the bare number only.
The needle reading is 325
